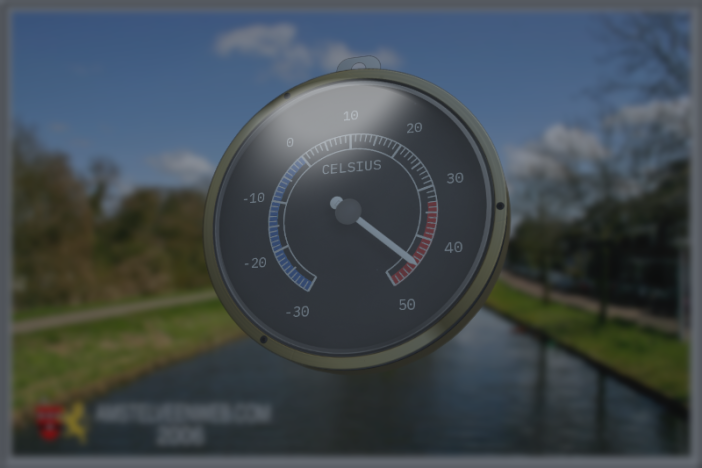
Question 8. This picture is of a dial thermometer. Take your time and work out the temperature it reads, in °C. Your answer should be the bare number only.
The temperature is 45
